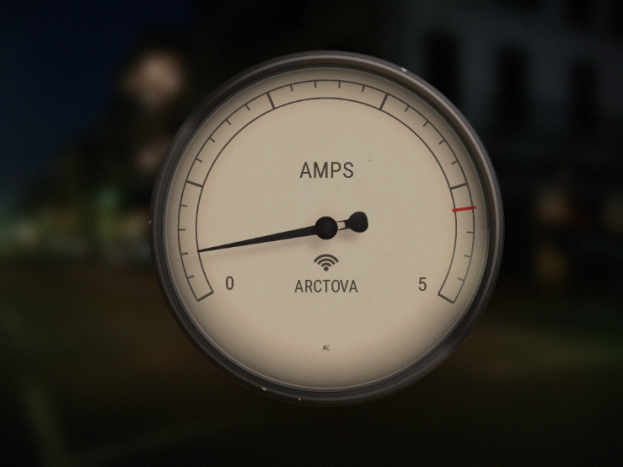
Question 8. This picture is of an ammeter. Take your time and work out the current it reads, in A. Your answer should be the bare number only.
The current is 0.4
